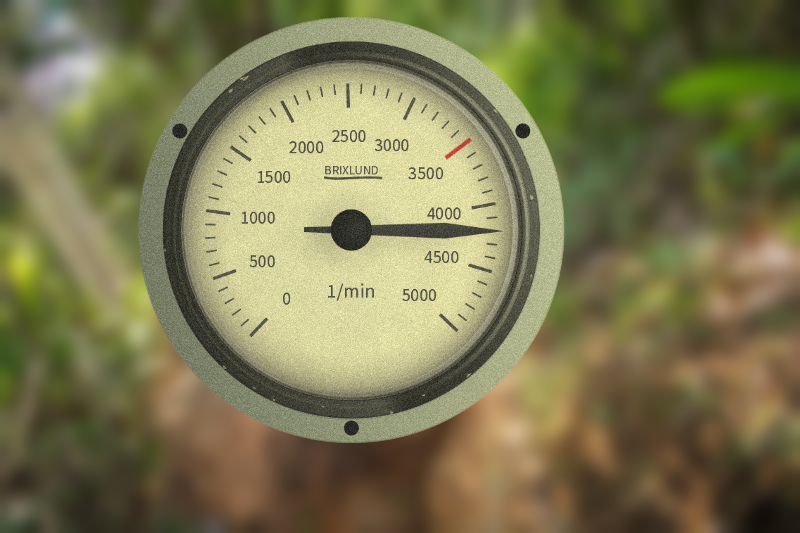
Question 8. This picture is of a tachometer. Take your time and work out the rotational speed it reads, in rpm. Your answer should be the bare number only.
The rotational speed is 4200
